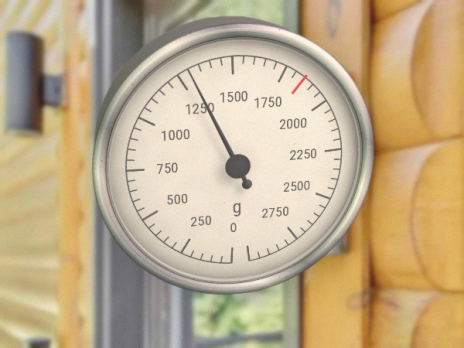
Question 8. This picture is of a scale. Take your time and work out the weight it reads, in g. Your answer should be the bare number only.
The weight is 1300
